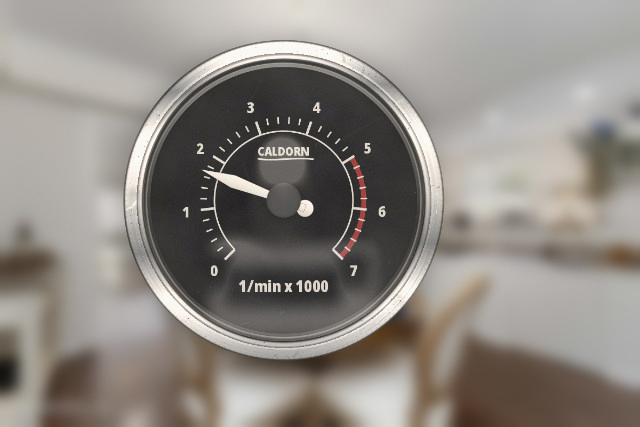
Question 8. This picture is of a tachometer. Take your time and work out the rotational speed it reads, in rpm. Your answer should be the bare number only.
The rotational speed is 1700
